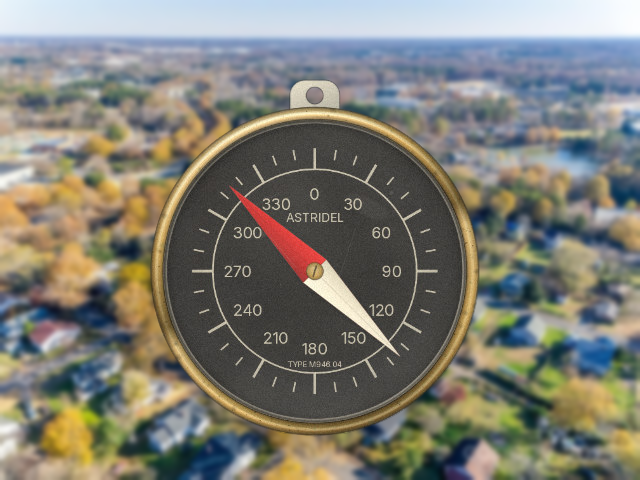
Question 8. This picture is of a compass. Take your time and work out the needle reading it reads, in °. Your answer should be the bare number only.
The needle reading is 315
